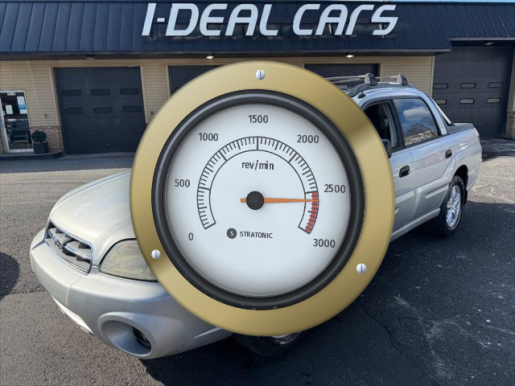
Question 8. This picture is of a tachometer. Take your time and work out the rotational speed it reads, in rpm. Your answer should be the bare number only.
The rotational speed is 2600
